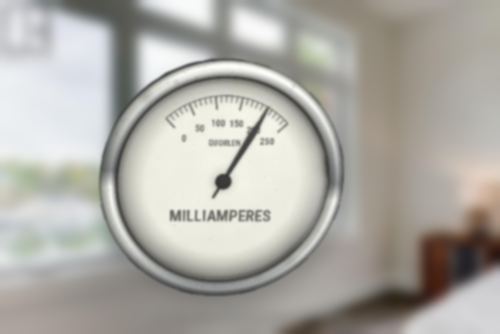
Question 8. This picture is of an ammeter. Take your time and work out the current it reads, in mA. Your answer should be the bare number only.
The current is 200
